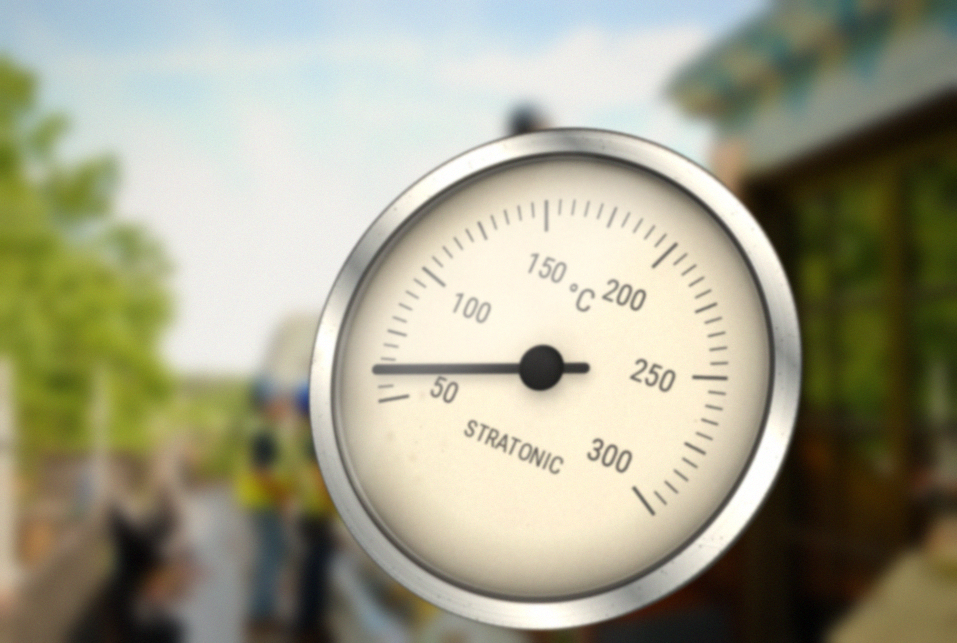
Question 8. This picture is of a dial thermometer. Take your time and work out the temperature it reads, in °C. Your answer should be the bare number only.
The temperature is 60
